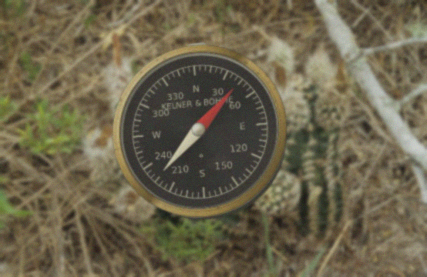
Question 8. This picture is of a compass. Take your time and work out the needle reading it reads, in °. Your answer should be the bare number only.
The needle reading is 45
